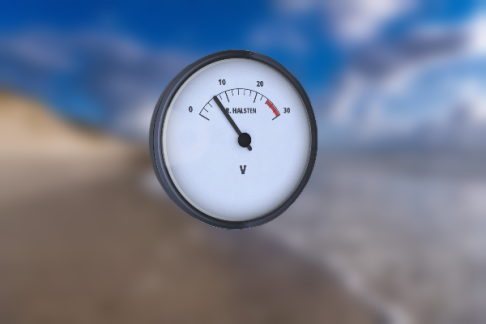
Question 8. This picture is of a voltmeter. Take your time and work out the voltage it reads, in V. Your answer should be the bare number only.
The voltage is 6
